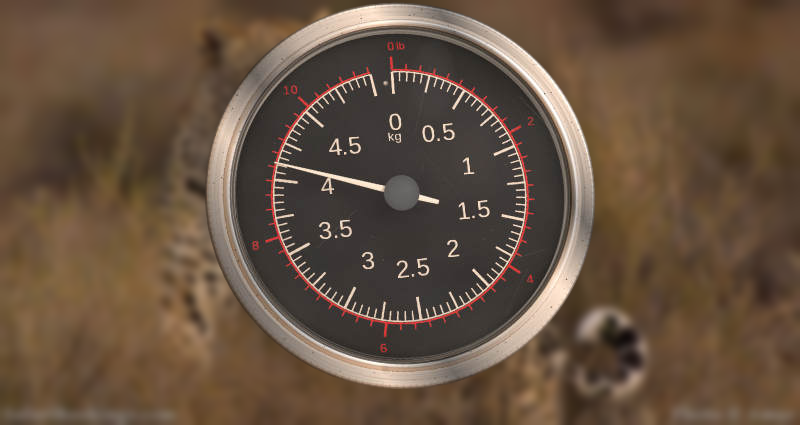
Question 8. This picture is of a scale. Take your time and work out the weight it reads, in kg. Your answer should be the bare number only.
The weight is 4.1
